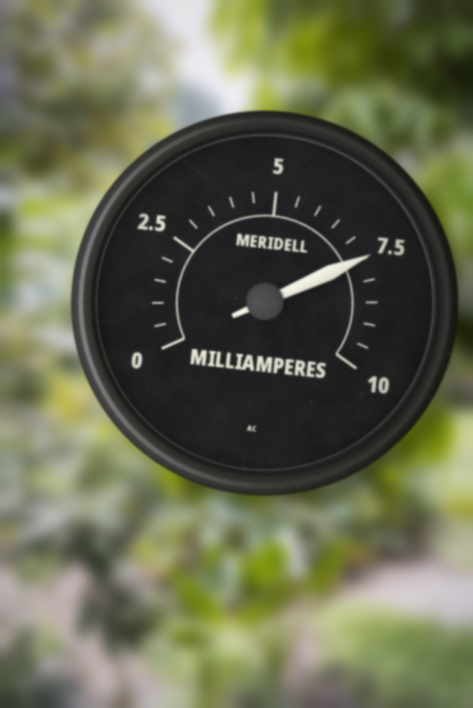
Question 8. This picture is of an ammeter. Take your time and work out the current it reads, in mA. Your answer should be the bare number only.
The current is 7.5
